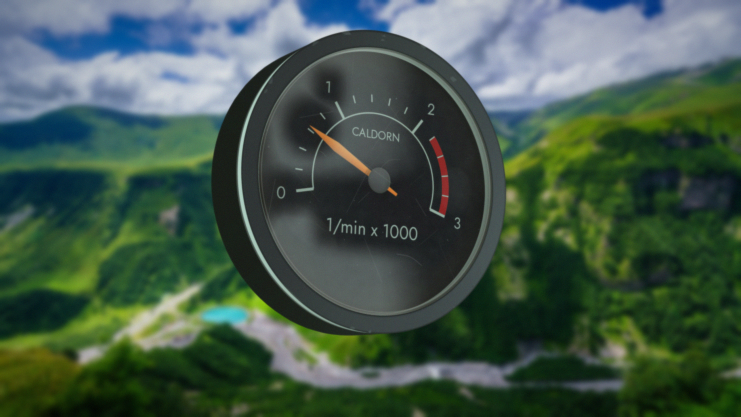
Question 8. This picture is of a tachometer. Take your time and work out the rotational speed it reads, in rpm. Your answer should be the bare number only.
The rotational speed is 600
